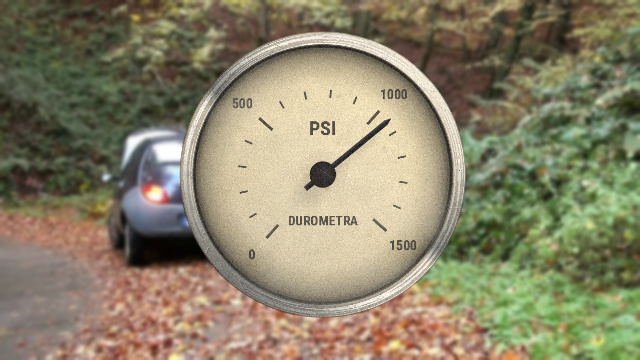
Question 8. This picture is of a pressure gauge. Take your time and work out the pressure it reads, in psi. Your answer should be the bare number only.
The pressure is 1050
